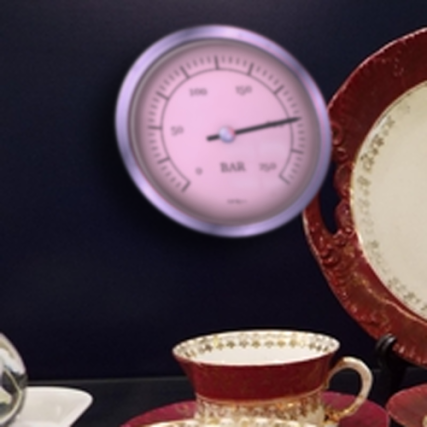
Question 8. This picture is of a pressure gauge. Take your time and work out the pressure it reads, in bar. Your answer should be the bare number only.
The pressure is 200
